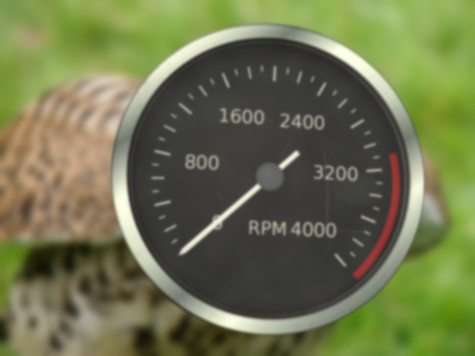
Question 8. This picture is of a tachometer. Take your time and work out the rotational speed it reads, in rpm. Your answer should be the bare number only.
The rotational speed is 0
